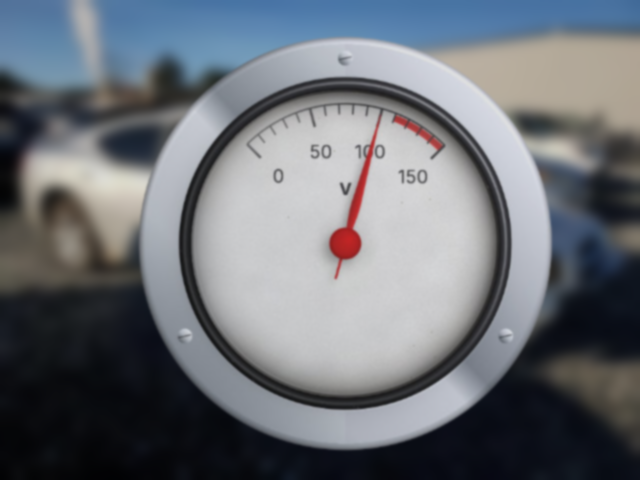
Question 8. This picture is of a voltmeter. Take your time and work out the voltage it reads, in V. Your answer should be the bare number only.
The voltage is 100
